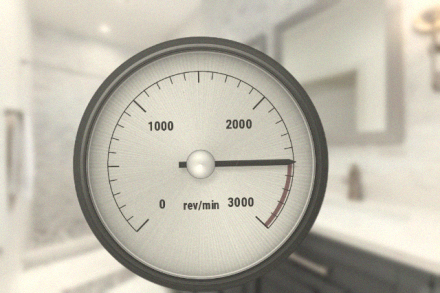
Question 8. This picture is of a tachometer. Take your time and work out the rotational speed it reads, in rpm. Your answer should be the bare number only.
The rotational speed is 2500
